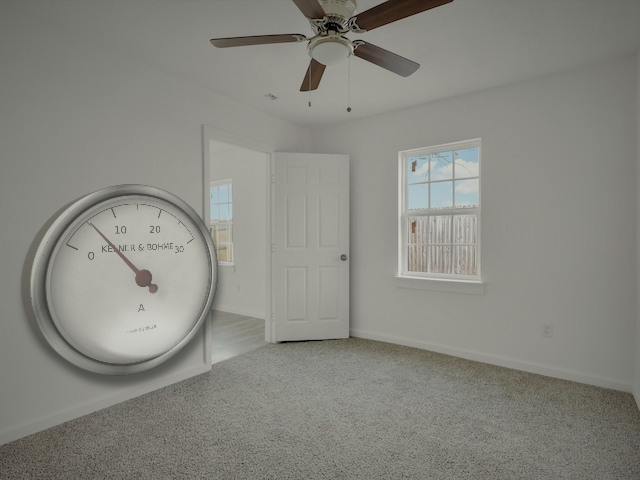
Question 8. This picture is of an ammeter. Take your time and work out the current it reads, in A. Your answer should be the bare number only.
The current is 5
